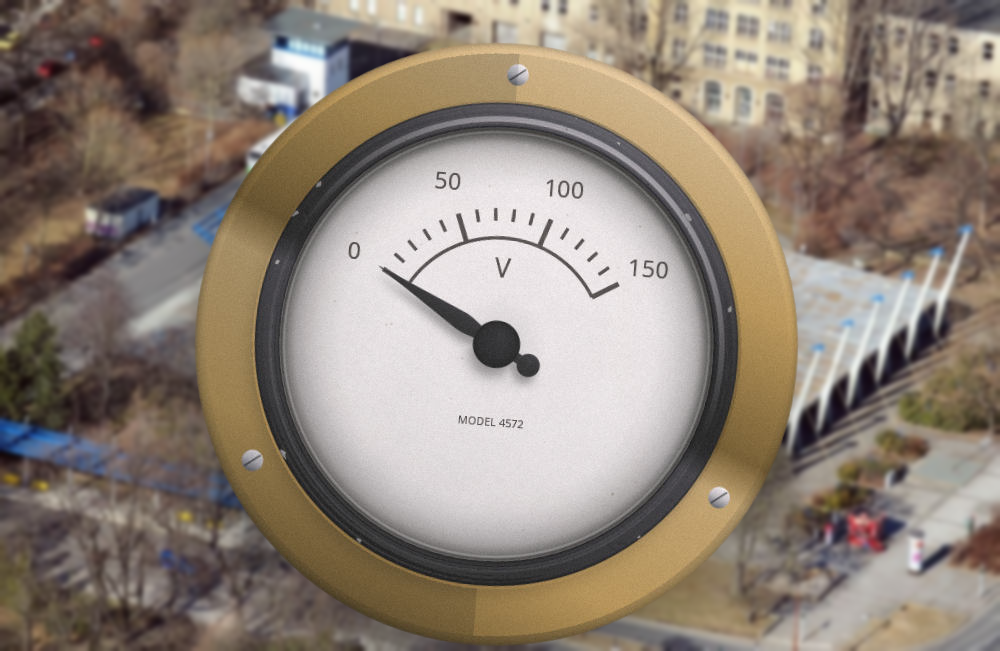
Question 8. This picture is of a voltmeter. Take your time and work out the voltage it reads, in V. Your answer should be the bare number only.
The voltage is 0
